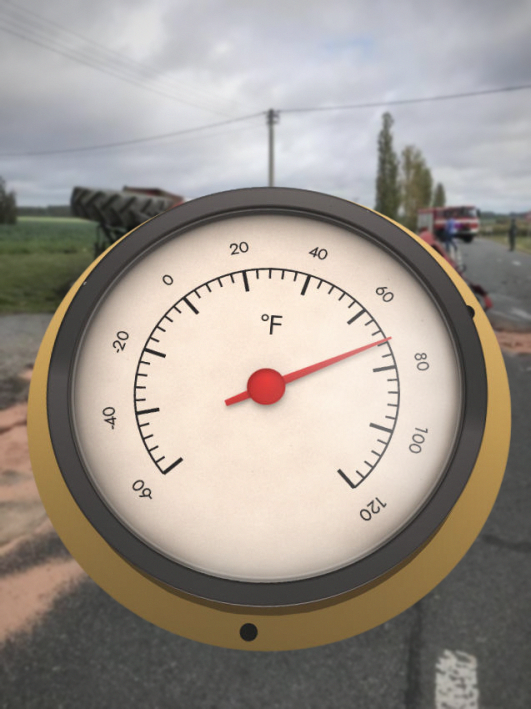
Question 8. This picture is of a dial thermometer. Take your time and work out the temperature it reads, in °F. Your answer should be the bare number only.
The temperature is 72
